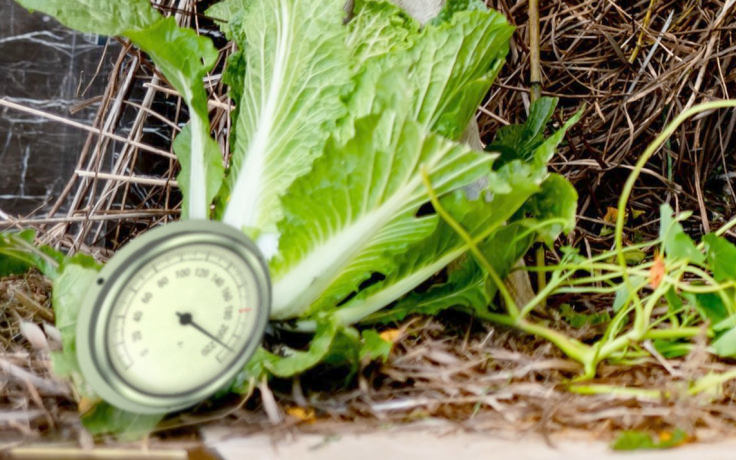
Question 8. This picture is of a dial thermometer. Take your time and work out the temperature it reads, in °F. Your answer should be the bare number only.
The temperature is 210
